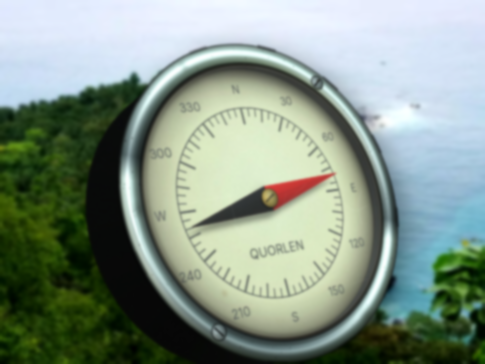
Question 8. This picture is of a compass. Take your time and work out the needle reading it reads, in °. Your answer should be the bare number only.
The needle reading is 80
